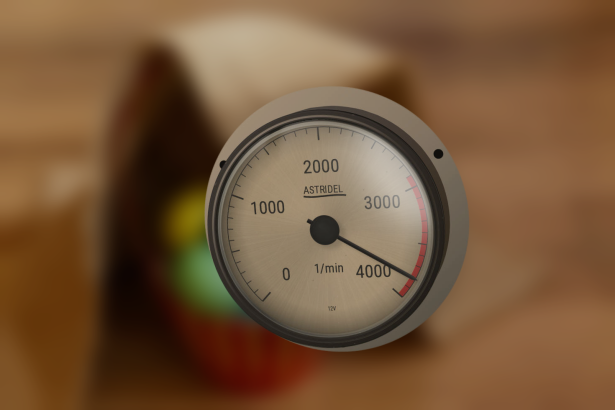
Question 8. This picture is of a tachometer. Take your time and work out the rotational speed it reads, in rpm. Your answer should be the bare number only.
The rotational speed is 3800
